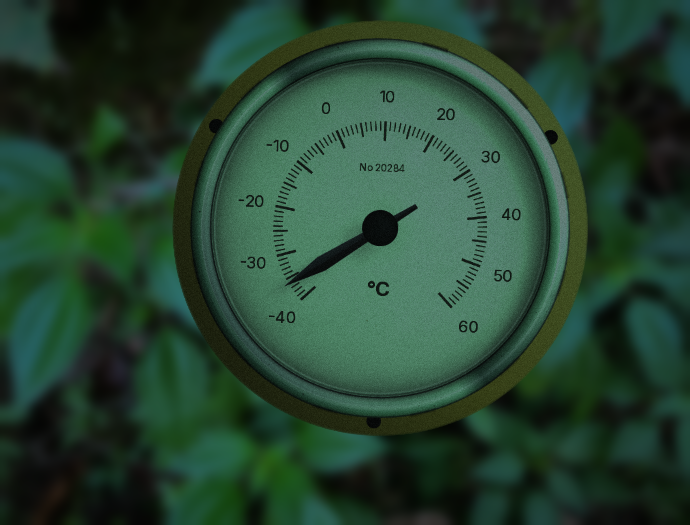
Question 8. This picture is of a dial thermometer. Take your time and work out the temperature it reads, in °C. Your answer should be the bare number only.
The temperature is -36
